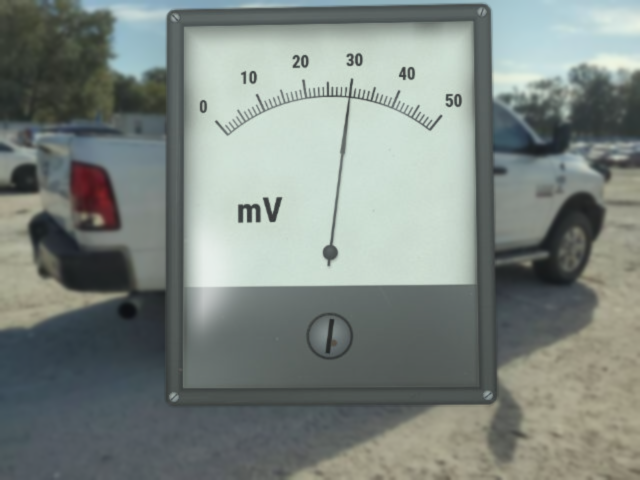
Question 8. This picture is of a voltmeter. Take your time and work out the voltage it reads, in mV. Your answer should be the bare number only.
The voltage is 30
